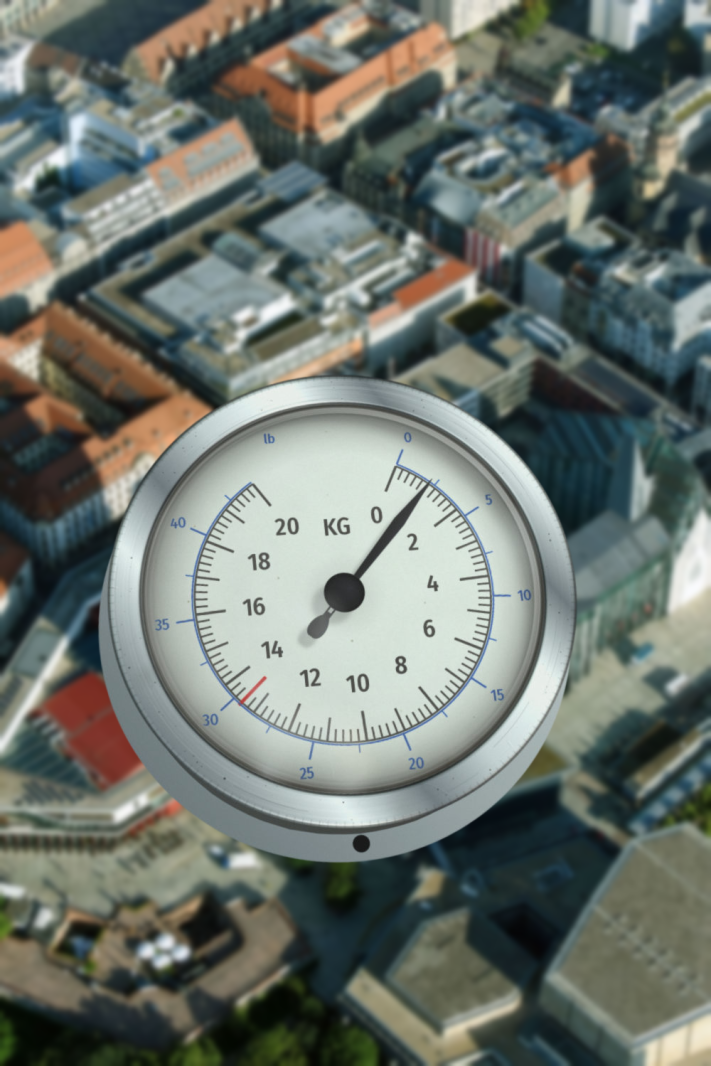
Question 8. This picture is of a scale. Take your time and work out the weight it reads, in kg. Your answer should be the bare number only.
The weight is 1
